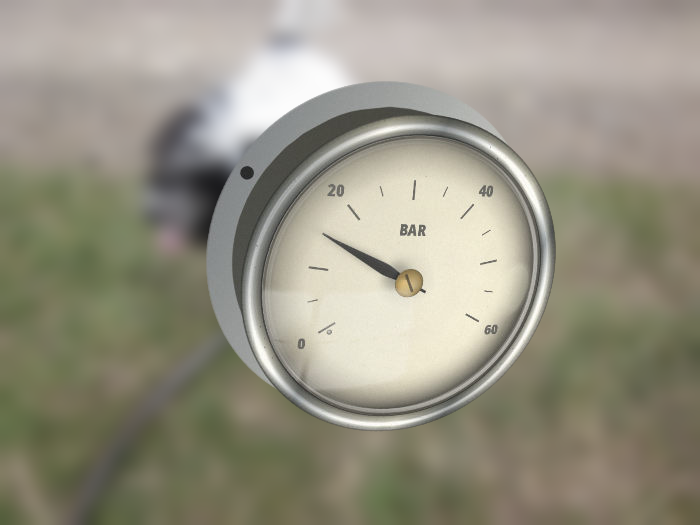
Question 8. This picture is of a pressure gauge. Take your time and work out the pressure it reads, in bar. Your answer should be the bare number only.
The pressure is 15
